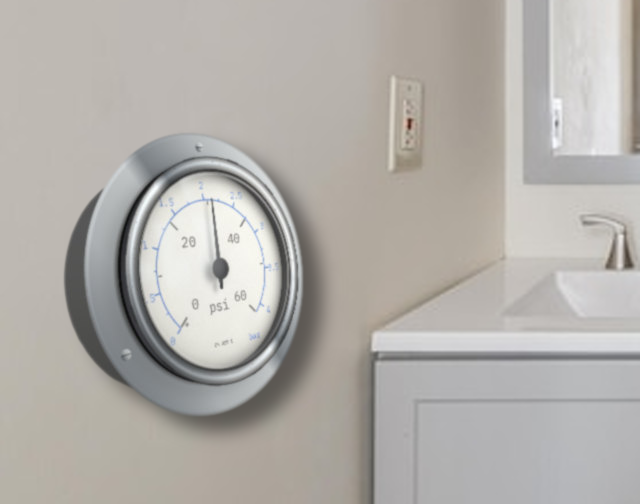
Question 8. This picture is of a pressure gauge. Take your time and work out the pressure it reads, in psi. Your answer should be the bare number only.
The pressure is 30
